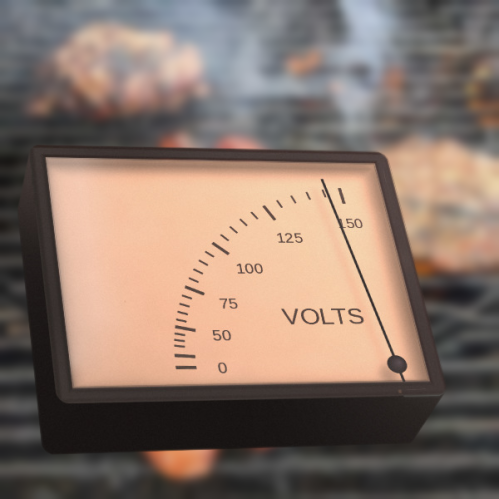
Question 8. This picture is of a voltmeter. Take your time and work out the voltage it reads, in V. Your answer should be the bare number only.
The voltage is 145
